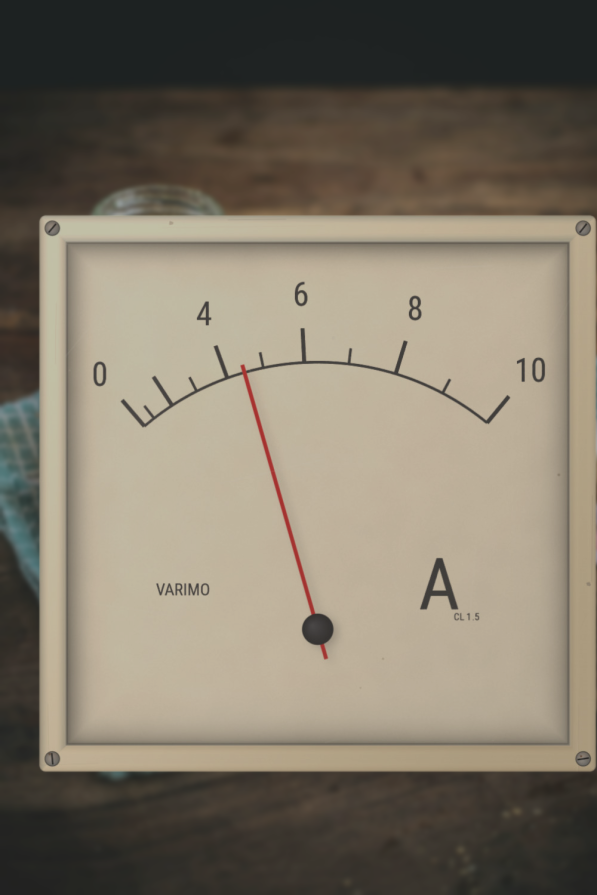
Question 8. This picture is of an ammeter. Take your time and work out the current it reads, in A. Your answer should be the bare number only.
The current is 4.5
